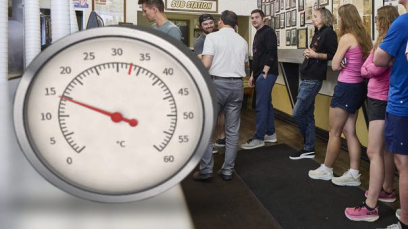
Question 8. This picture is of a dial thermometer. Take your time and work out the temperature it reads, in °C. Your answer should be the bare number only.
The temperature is 15
